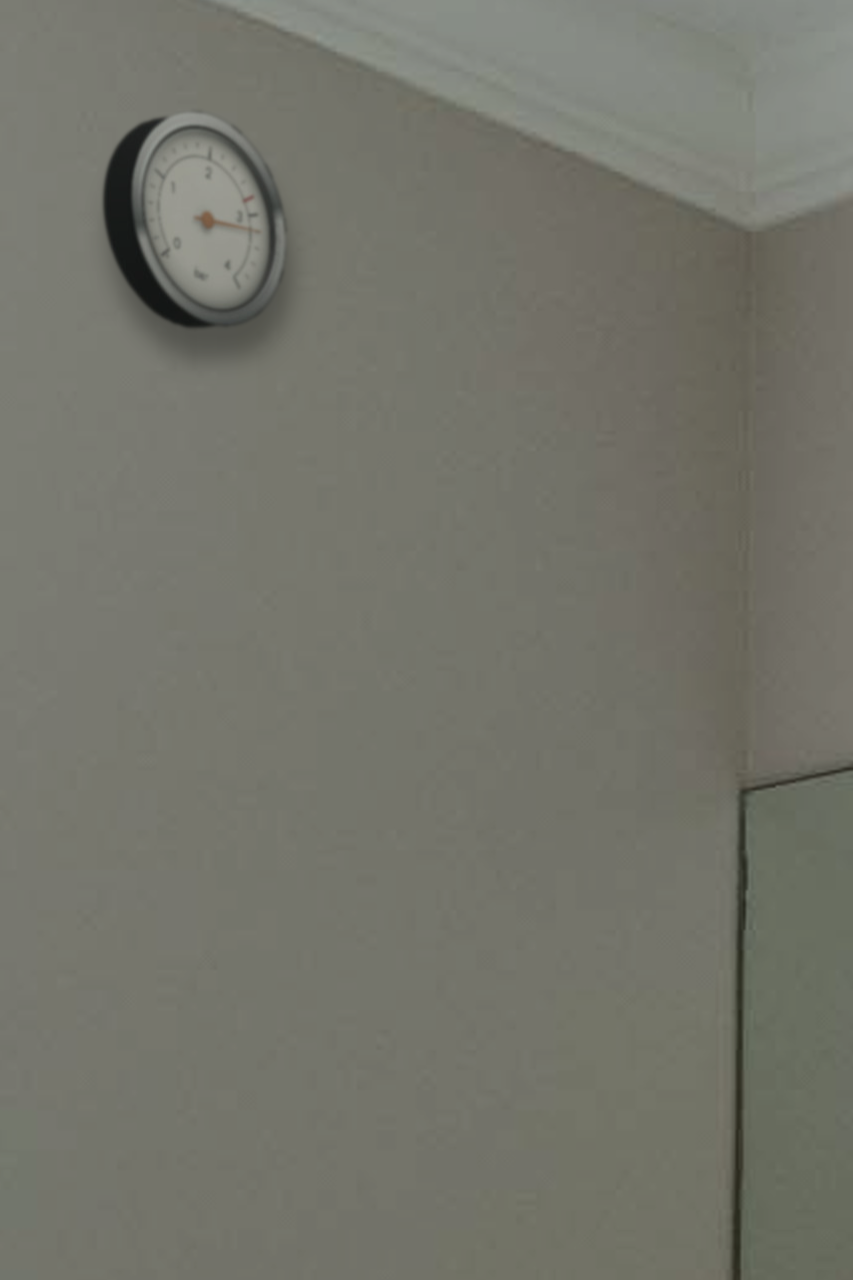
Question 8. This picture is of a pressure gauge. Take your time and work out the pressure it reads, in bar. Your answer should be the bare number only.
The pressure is 3.2
